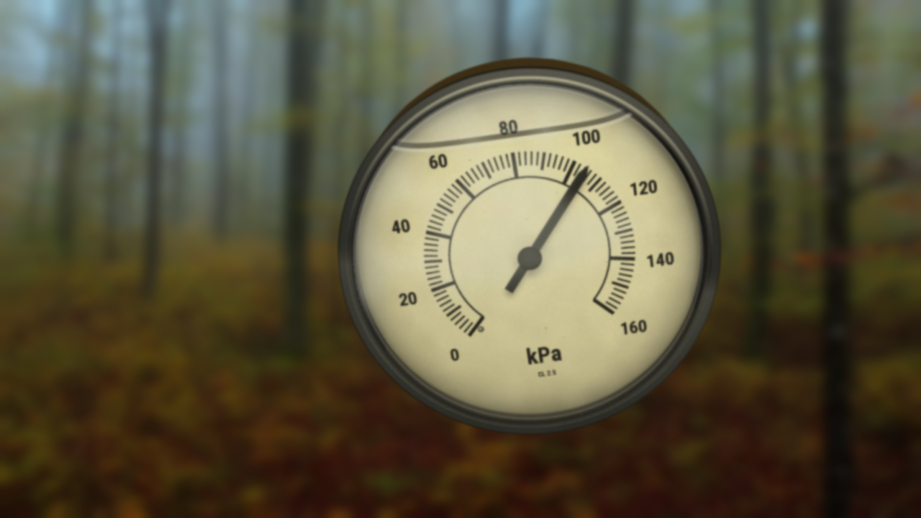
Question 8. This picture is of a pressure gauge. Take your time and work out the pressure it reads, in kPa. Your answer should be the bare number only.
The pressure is 104
